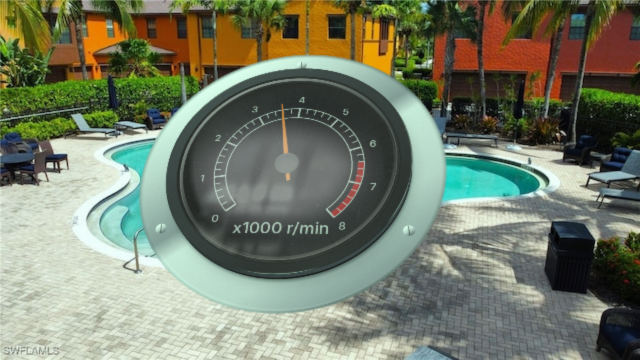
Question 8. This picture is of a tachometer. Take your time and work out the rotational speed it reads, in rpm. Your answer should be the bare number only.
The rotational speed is 3600
